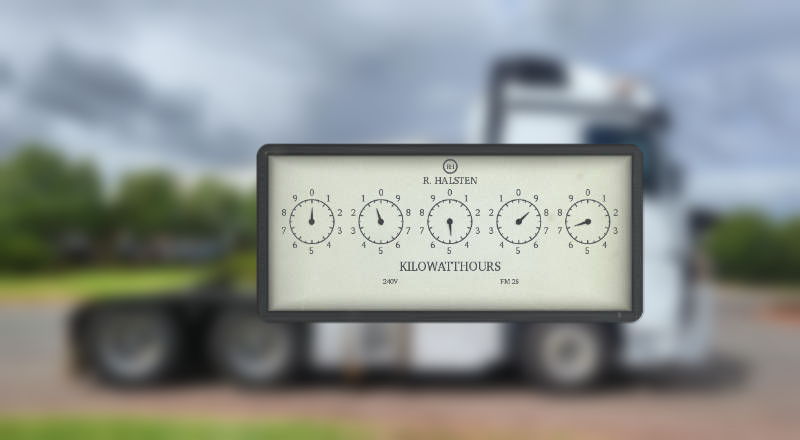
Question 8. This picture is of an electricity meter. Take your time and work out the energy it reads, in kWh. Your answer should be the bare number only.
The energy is 487
